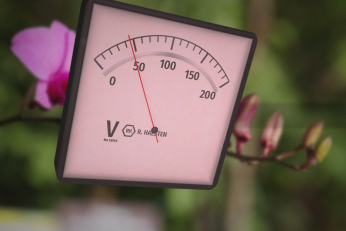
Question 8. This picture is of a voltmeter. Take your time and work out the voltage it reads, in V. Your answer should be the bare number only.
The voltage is 45
